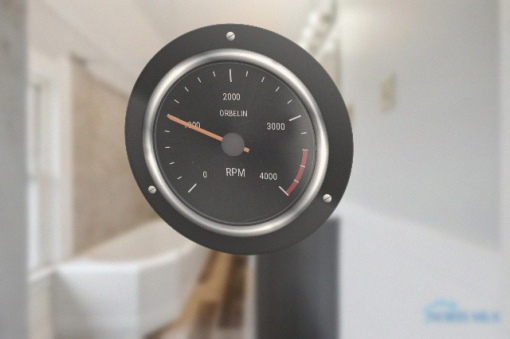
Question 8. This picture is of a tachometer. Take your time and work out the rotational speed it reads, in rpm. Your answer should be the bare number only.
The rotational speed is 1000
